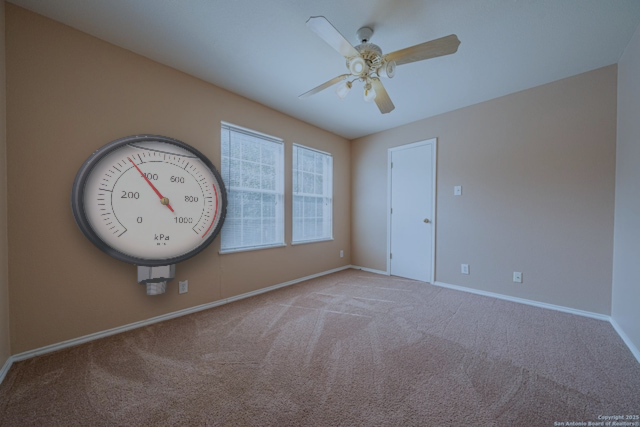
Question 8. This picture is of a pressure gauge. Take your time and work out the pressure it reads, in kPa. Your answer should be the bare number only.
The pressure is 360
